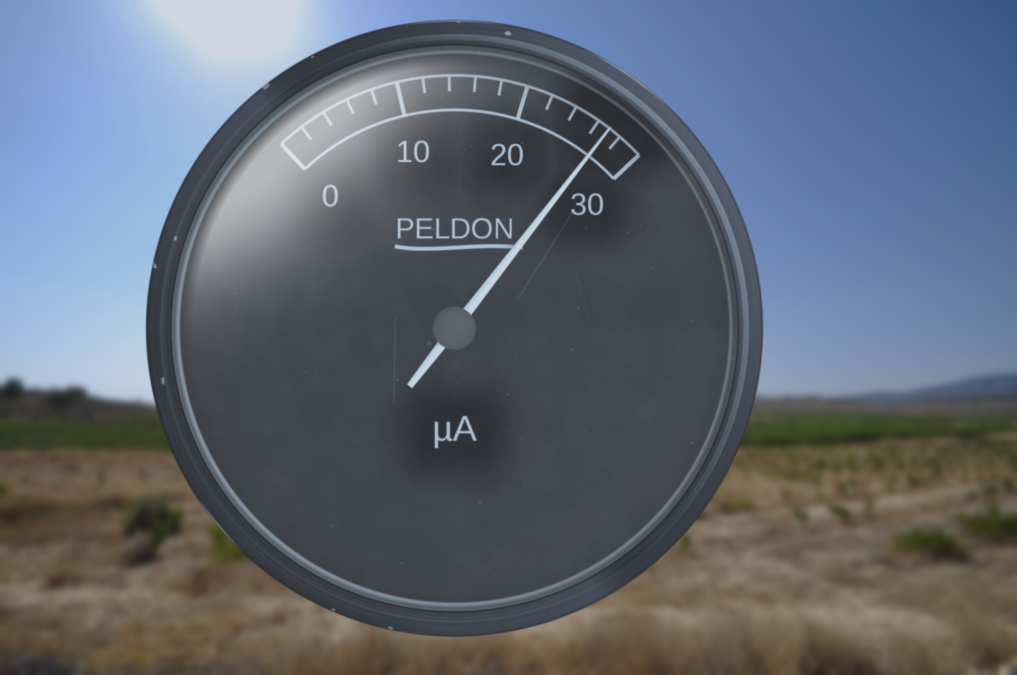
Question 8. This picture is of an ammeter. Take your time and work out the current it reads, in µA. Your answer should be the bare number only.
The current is 27
